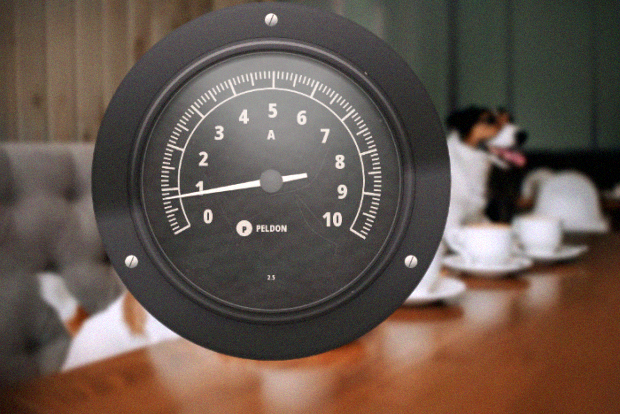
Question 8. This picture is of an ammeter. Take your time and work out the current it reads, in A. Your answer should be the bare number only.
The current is 0.8
